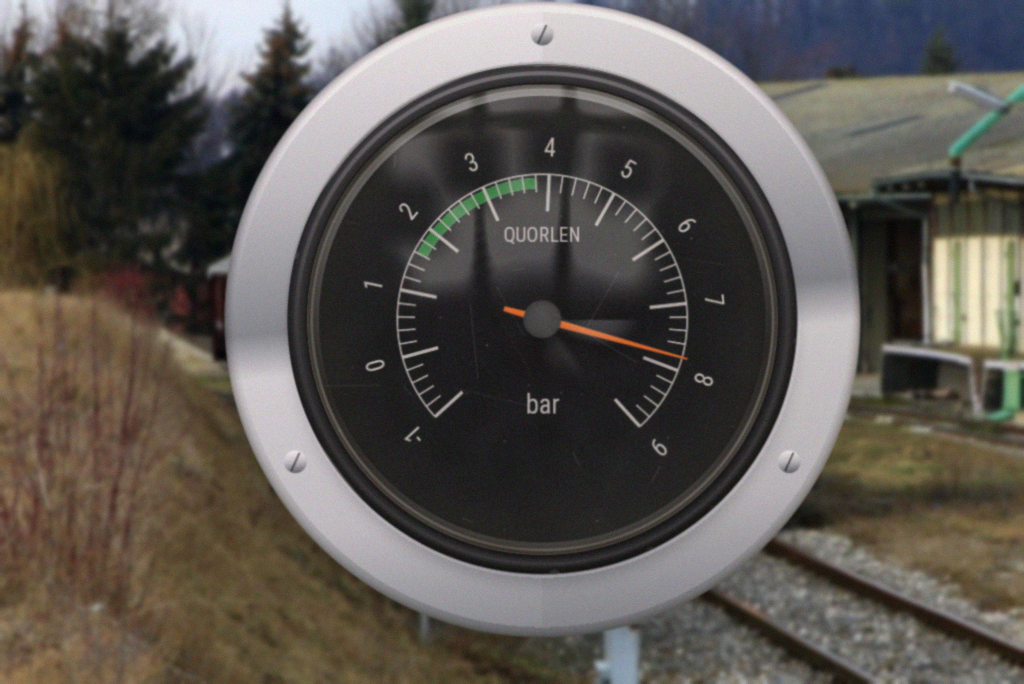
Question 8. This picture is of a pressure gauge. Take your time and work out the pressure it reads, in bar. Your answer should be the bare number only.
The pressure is 7.8
